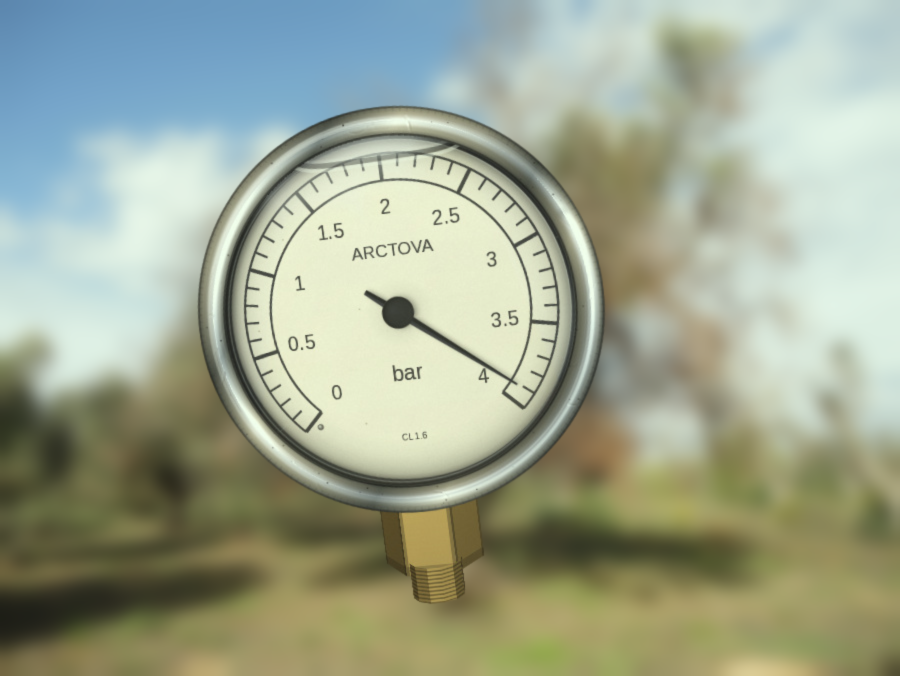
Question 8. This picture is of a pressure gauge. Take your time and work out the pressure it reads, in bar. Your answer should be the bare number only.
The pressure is 3.9
